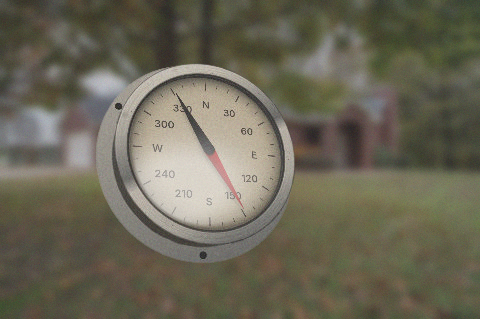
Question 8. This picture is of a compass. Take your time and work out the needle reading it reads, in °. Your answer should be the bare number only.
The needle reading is 150
